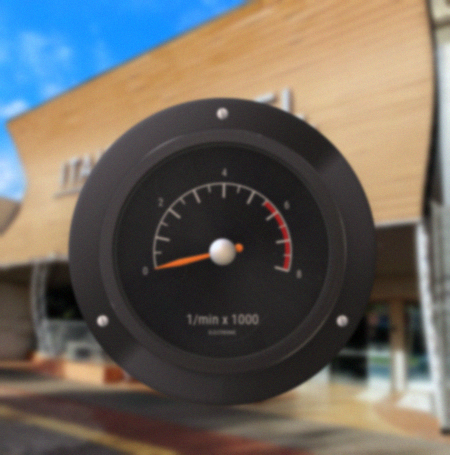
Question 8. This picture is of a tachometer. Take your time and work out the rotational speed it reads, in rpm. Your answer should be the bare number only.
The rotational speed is 0
